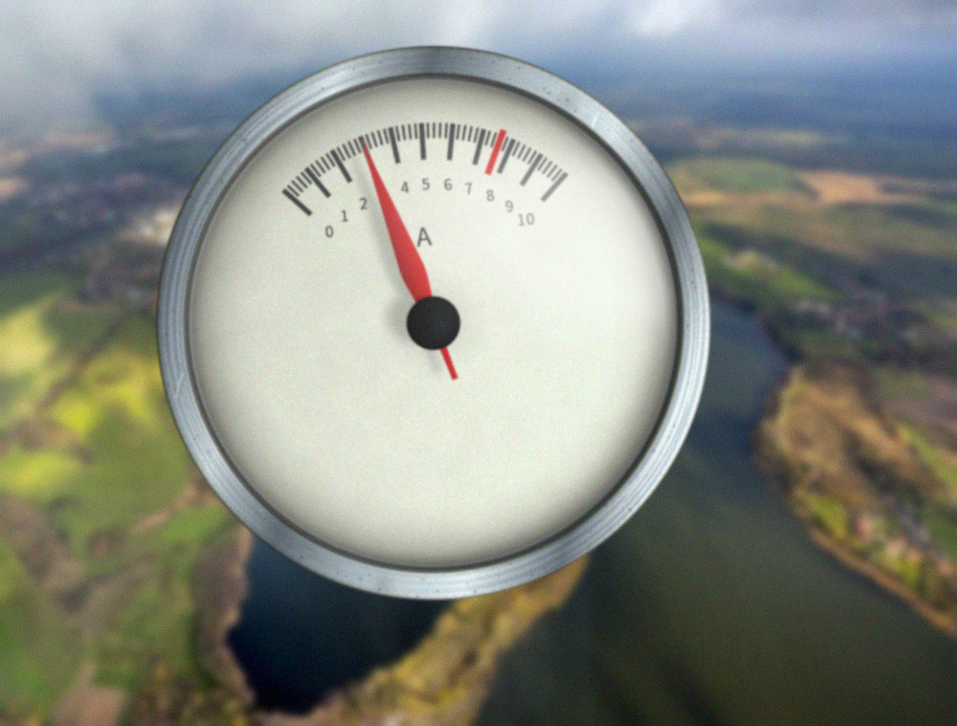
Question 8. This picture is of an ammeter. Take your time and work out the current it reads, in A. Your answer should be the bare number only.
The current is 3
